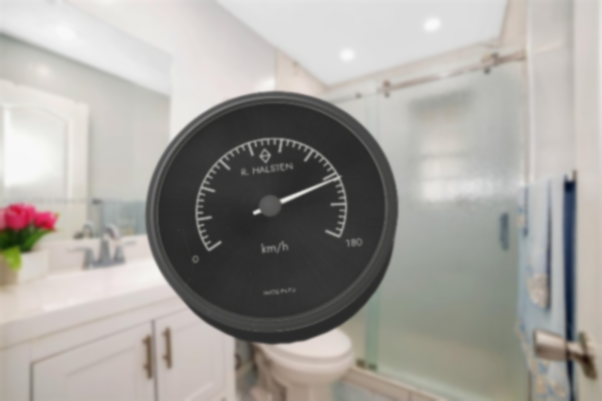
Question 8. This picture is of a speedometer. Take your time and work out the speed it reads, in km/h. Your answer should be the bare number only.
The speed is 144
